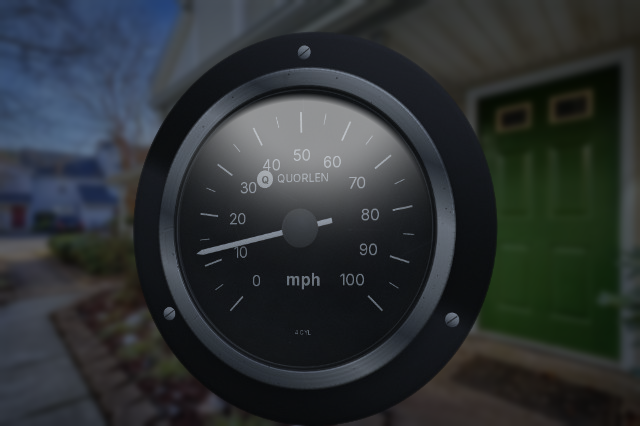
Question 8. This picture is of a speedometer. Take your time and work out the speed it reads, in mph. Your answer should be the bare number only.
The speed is 12.5
